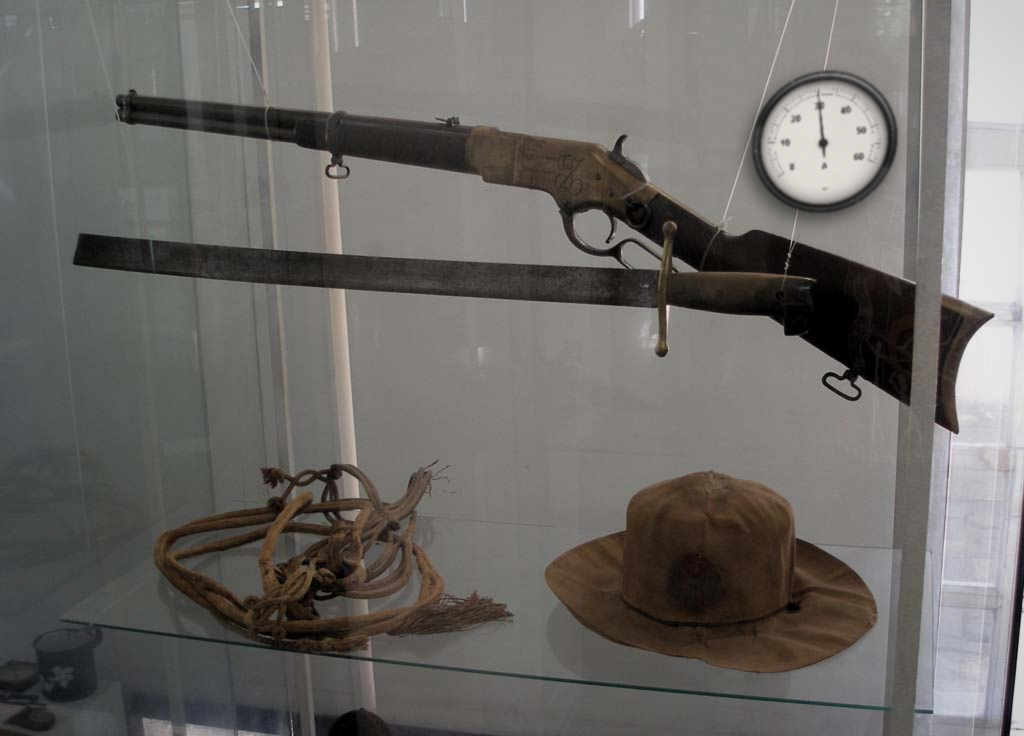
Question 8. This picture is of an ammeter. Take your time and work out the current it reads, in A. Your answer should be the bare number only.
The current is 30
